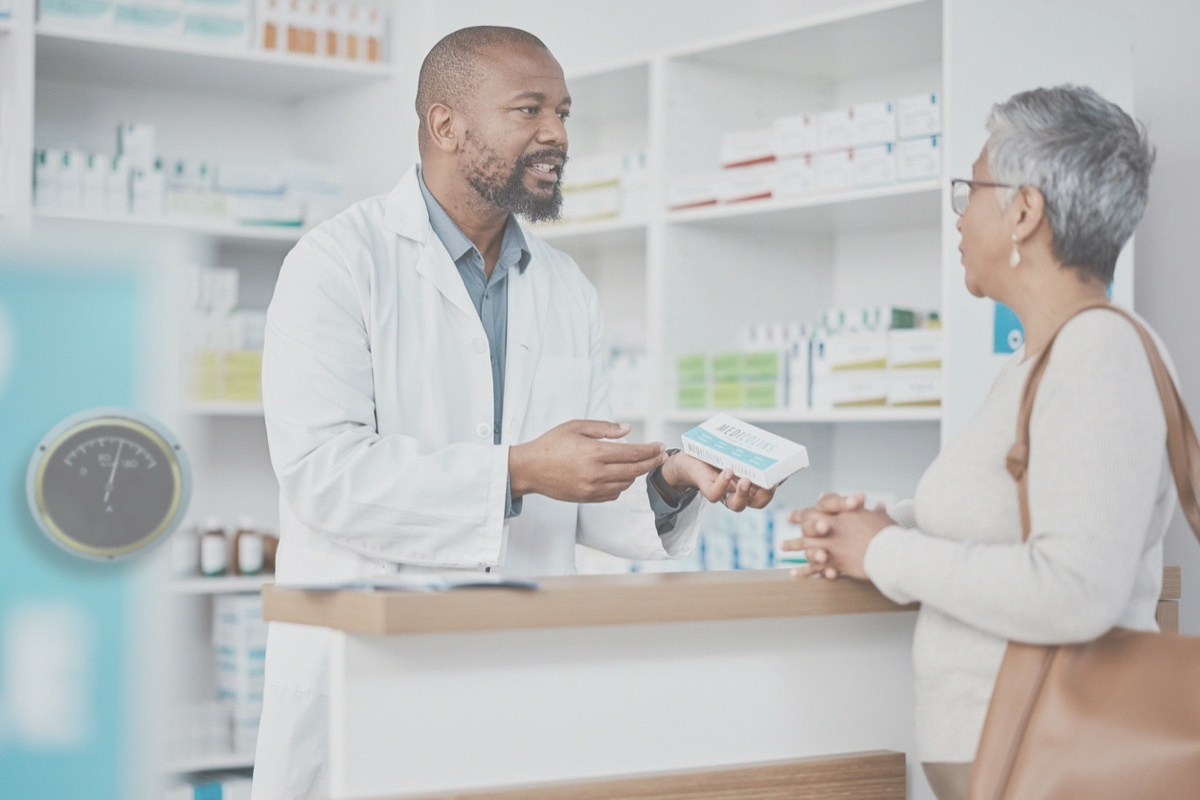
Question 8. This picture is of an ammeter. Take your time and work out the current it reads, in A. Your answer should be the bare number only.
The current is 120
